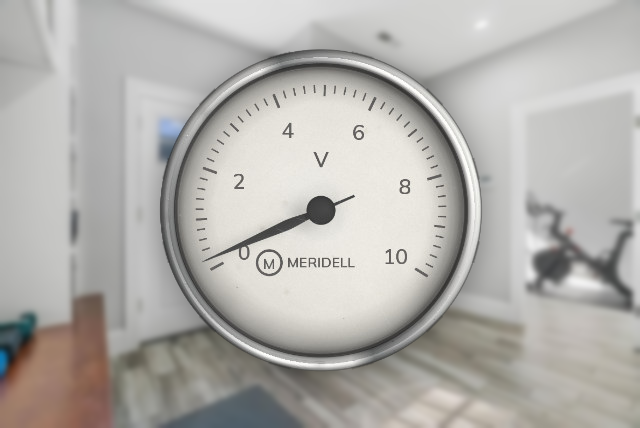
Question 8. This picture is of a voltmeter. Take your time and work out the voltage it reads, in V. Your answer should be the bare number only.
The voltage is 0.2
